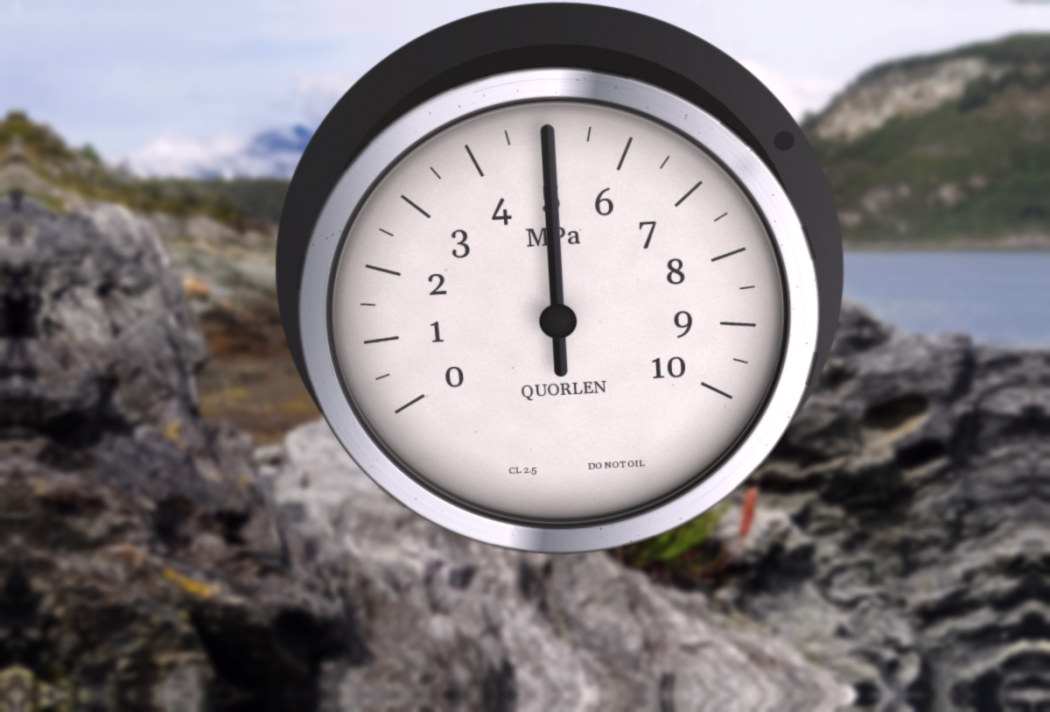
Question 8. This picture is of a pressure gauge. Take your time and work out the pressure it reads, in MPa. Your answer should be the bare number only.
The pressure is 5
